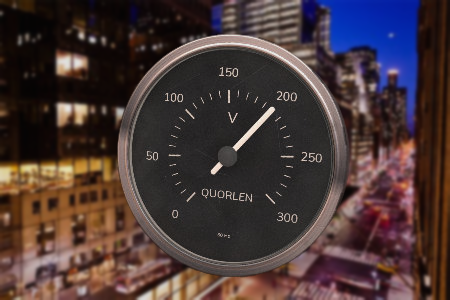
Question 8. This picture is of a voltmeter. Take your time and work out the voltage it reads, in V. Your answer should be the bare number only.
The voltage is 200
